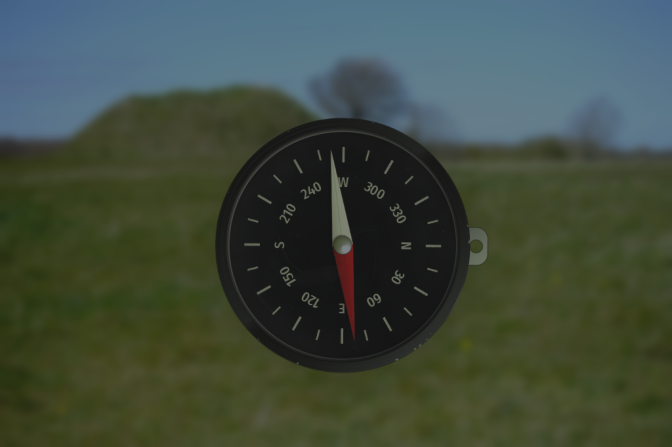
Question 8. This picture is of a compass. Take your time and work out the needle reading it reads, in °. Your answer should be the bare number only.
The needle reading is 82.5
